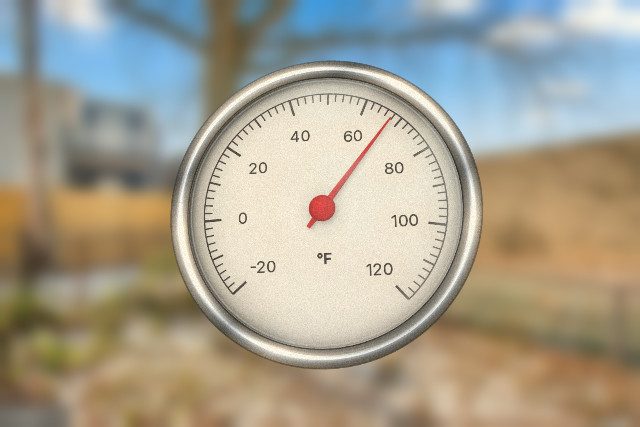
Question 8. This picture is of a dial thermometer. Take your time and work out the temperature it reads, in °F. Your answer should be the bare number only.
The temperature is 68
